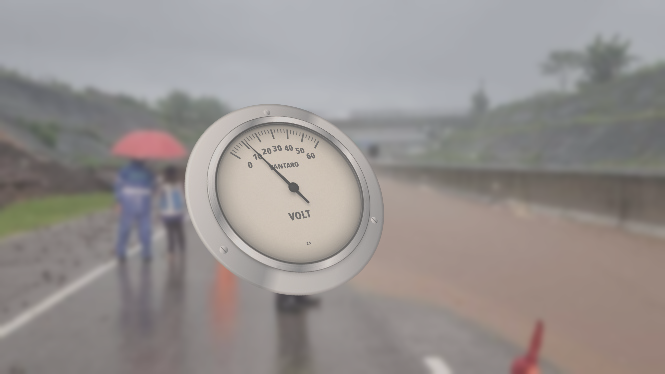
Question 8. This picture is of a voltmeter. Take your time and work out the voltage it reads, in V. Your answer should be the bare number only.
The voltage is 10
